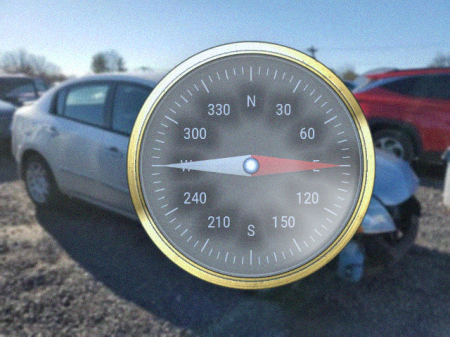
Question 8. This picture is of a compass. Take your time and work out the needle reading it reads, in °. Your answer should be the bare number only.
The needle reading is 90
